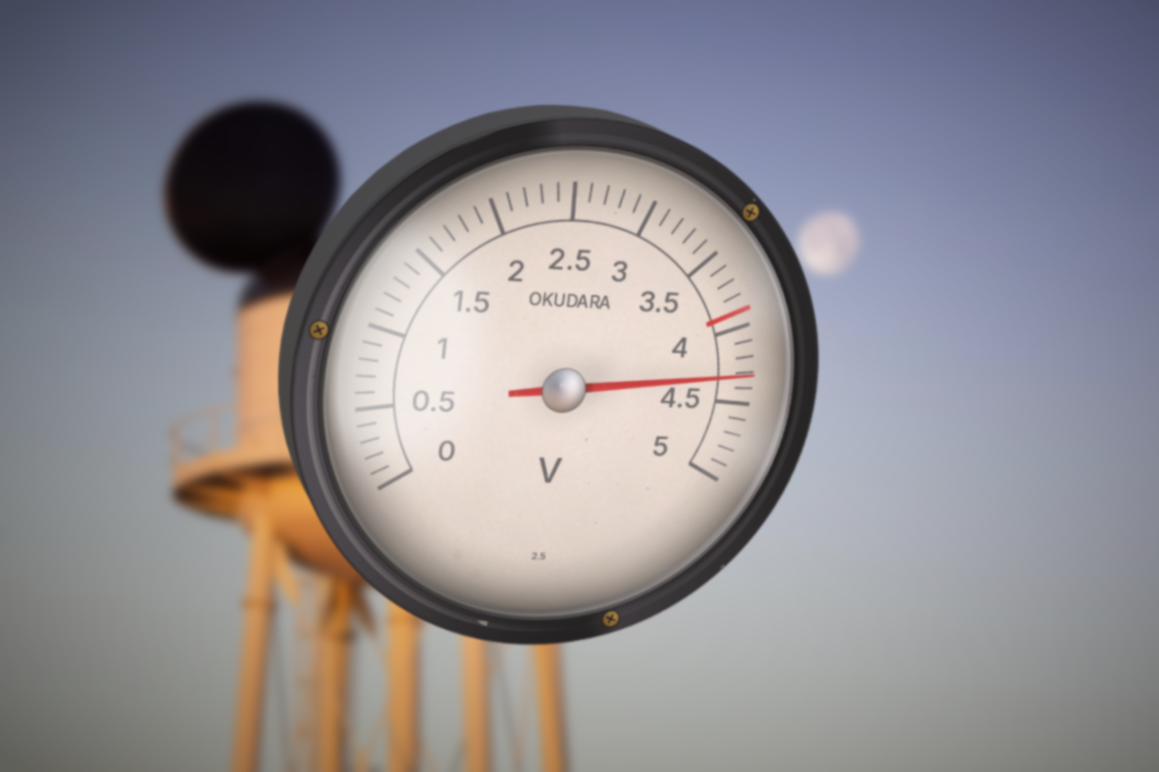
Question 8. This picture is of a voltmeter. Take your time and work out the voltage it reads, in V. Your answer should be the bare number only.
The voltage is 4.3
